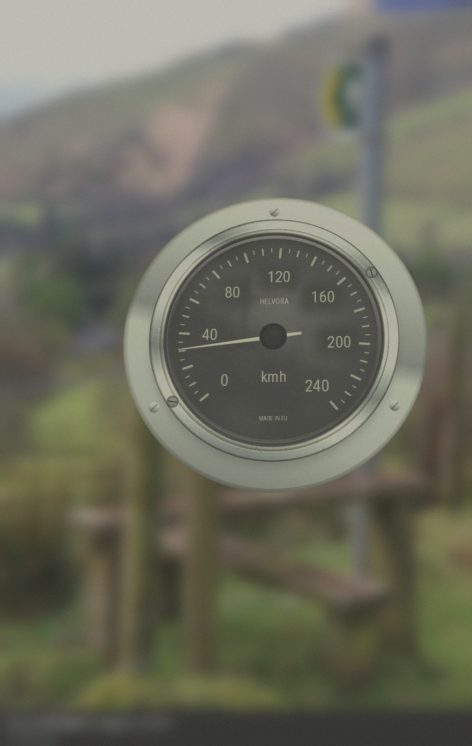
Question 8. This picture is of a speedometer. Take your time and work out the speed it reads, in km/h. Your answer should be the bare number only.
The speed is 30
